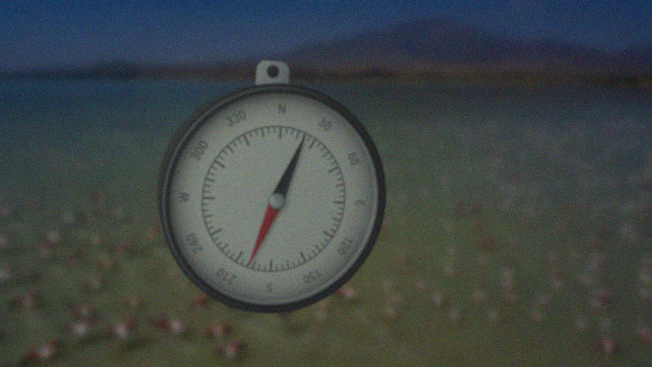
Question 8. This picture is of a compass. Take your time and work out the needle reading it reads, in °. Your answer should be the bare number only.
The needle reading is 200
